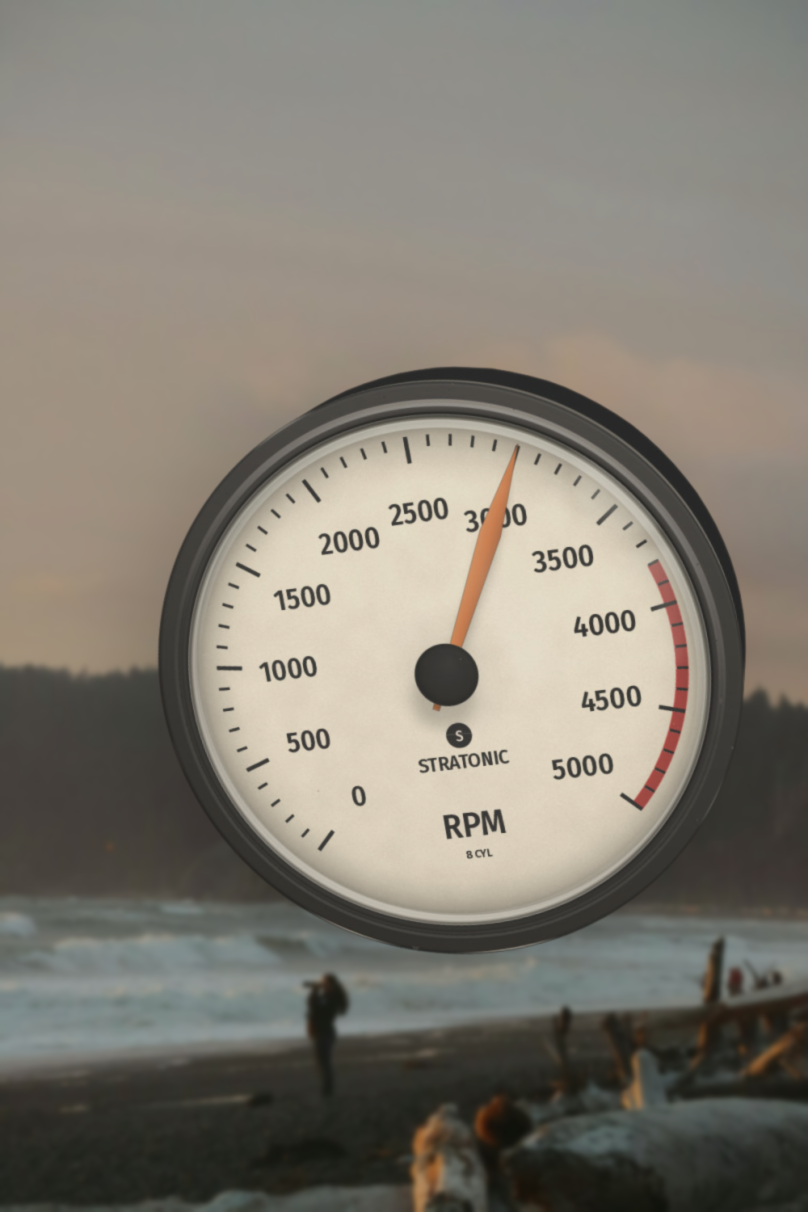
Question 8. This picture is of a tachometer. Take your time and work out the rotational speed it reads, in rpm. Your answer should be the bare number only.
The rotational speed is 3000
